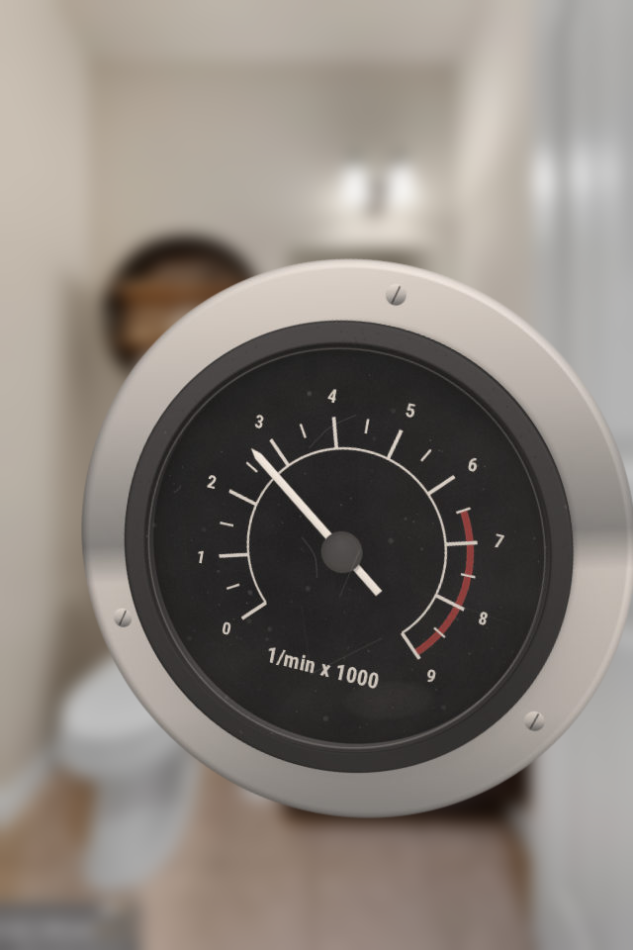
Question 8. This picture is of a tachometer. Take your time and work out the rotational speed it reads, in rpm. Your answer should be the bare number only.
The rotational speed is 2750
